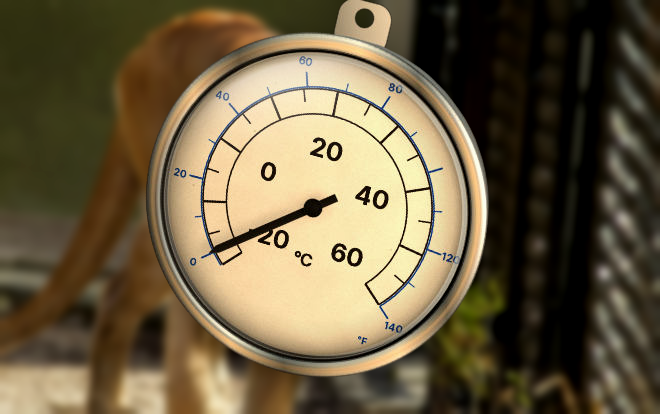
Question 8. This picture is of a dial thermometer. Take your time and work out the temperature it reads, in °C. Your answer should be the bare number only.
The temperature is -17.5
